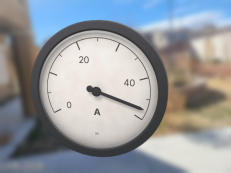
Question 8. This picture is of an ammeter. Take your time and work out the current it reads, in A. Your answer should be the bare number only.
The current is 47.5
